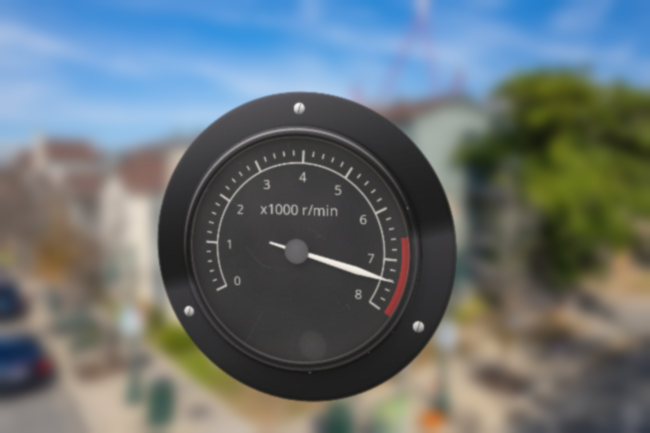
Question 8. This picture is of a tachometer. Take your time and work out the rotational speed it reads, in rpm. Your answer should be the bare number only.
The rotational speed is 7400
